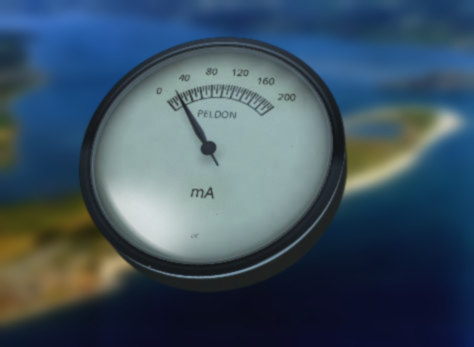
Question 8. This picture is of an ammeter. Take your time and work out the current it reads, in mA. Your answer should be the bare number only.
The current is 20
